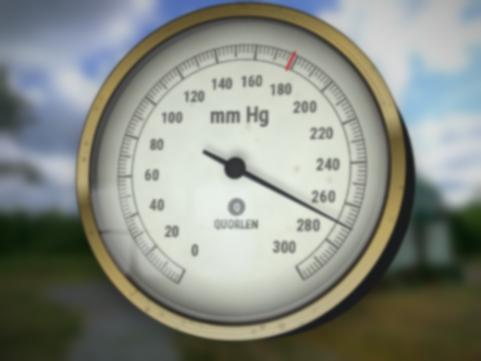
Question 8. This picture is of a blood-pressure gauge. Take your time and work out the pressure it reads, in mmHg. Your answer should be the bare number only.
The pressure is 270
